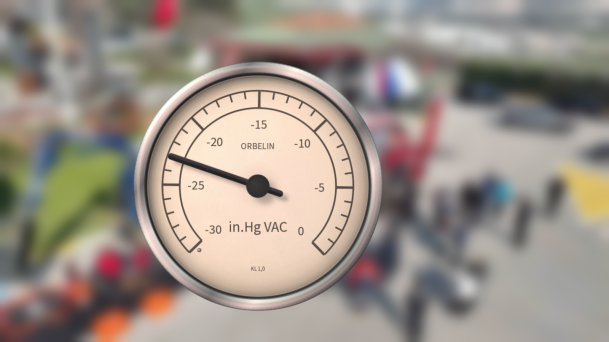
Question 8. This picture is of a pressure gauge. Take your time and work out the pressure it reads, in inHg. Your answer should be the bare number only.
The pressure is -23
